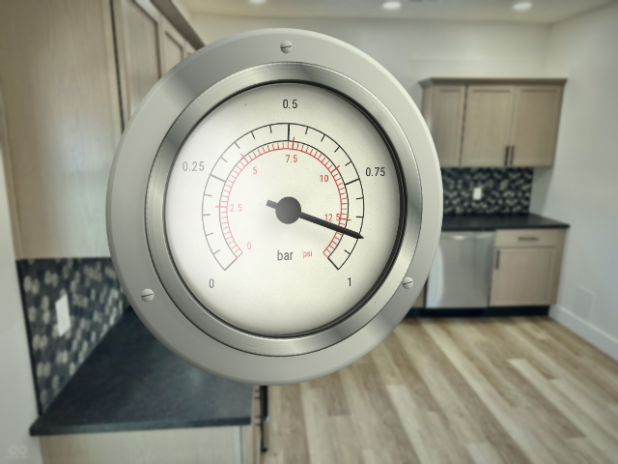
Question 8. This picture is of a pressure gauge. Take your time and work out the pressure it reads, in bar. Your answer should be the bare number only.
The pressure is 0.9
